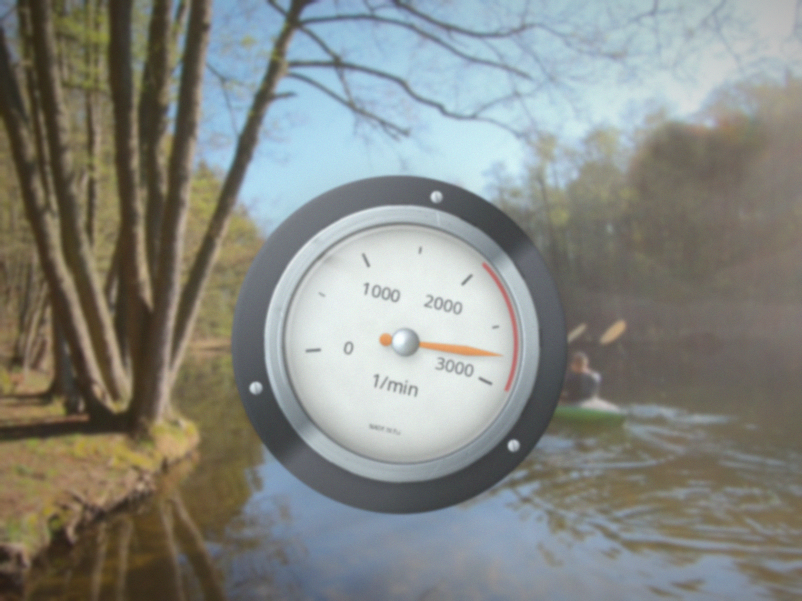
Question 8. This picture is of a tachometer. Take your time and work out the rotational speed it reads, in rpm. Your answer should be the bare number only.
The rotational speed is 2750
